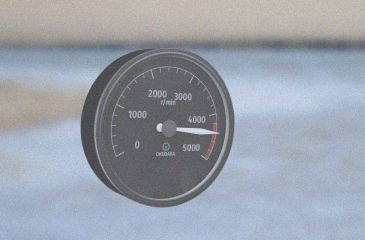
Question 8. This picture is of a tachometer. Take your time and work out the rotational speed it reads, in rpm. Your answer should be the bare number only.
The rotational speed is 4400
